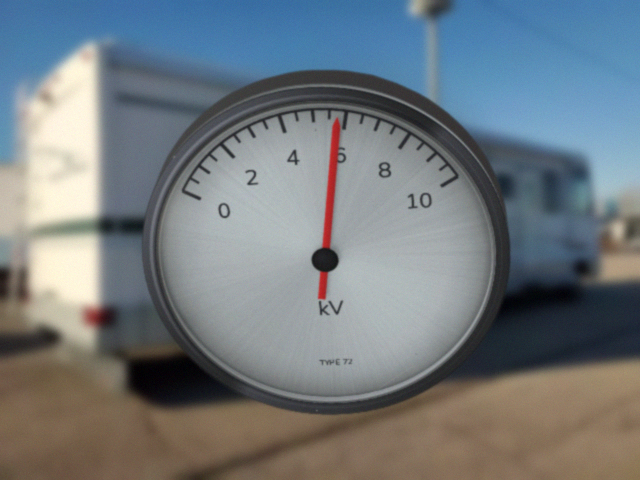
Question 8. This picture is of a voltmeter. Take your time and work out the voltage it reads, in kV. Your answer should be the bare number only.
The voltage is 5.75
